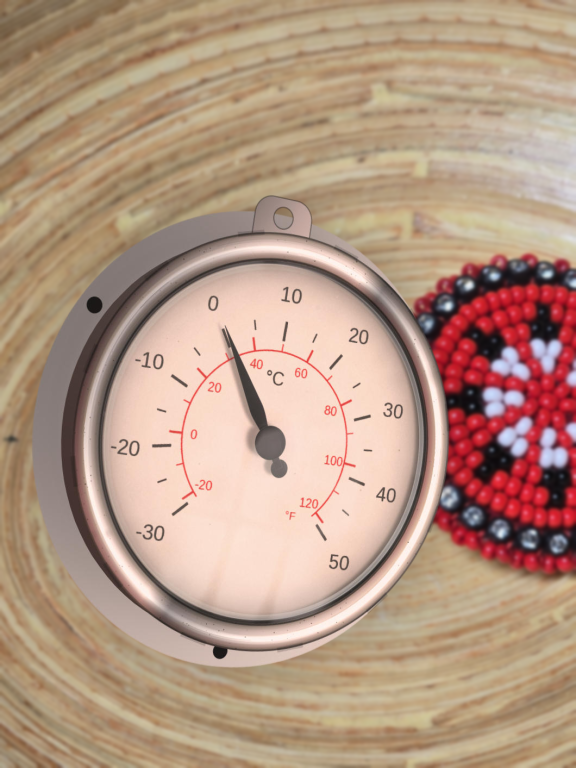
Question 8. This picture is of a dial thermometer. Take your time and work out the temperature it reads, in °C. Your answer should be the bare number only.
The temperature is 0
